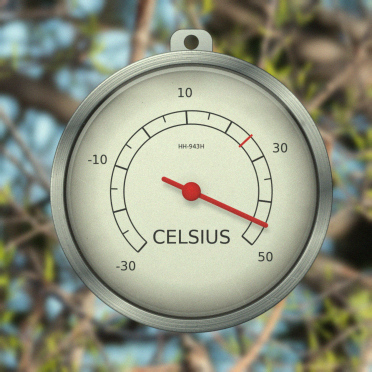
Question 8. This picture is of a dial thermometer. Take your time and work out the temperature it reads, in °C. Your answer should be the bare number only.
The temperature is 45
